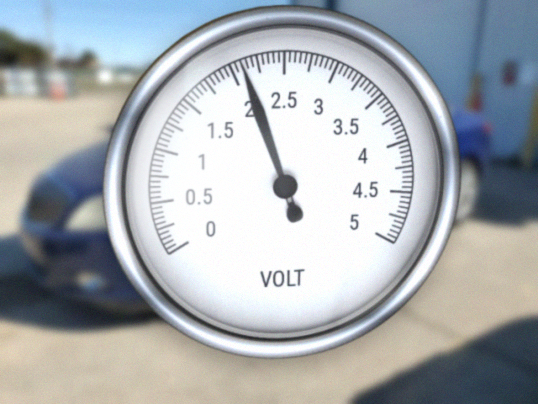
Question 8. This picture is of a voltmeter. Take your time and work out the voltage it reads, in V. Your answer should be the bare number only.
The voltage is 2.1
